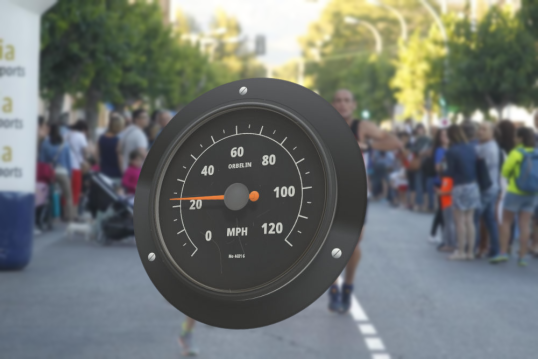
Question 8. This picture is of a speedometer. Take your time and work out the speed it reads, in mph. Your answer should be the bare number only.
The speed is 22.5
